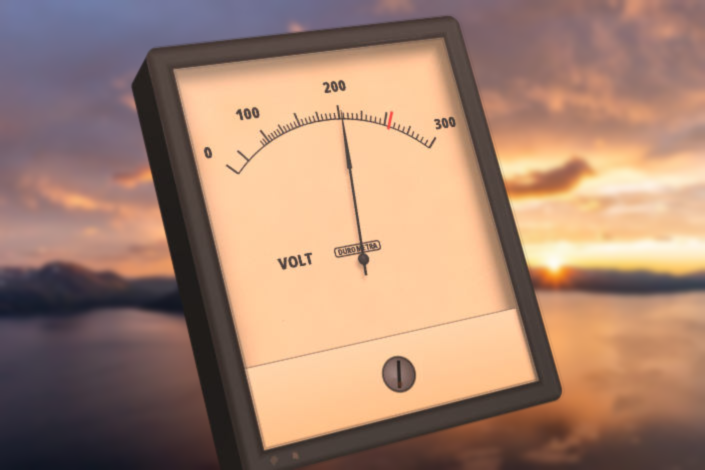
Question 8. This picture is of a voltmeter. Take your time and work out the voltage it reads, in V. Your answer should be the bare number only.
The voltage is 200
